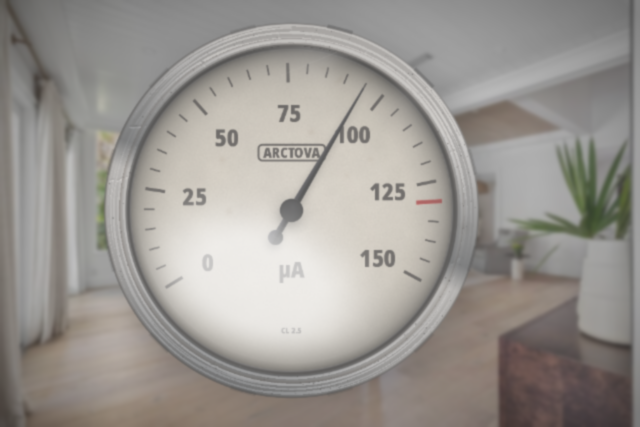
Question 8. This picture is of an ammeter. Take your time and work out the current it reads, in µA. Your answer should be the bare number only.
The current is 95
